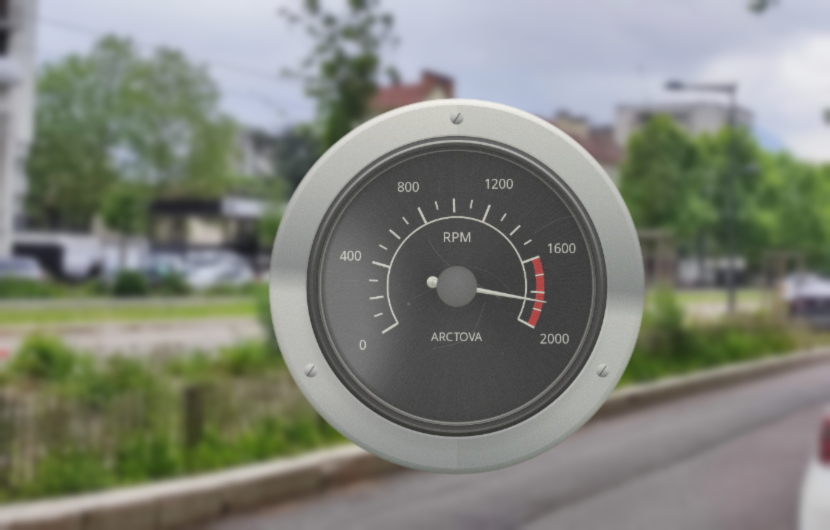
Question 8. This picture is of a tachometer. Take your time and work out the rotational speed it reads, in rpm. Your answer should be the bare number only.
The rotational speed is 1850
